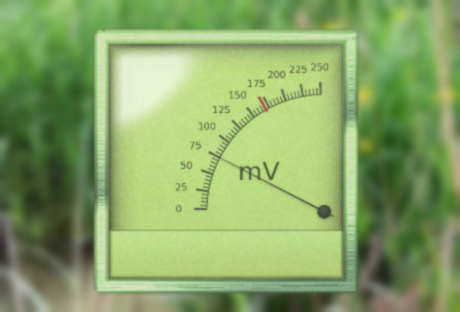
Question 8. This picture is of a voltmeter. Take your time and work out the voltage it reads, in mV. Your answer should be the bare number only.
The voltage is 75
